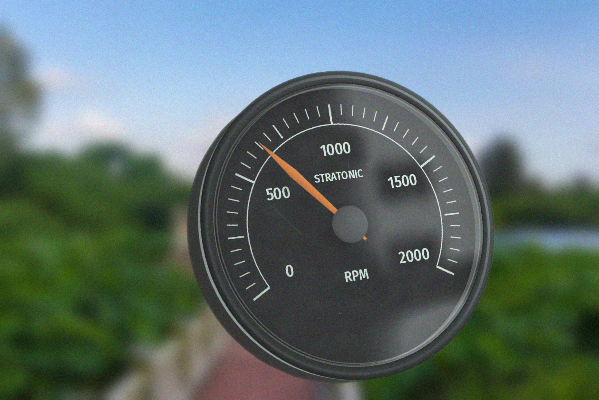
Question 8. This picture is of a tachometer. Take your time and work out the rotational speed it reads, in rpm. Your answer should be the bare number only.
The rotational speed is 650
